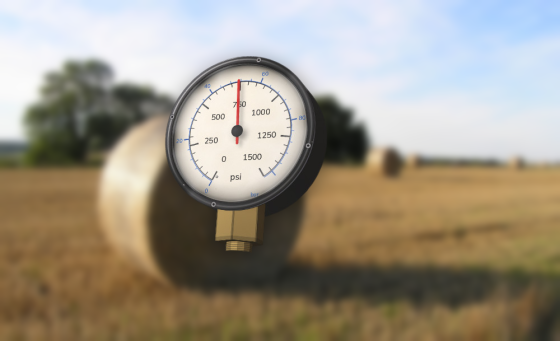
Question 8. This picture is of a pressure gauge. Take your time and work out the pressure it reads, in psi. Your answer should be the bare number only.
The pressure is 750
